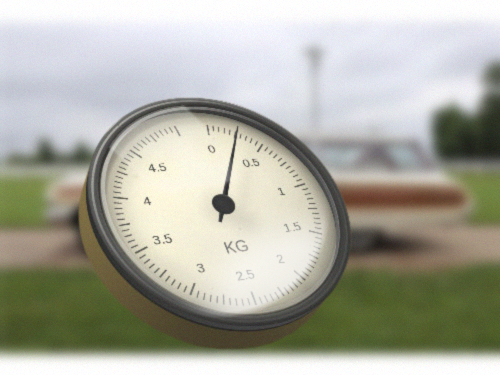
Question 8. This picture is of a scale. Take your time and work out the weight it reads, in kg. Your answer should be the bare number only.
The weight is 0.25
